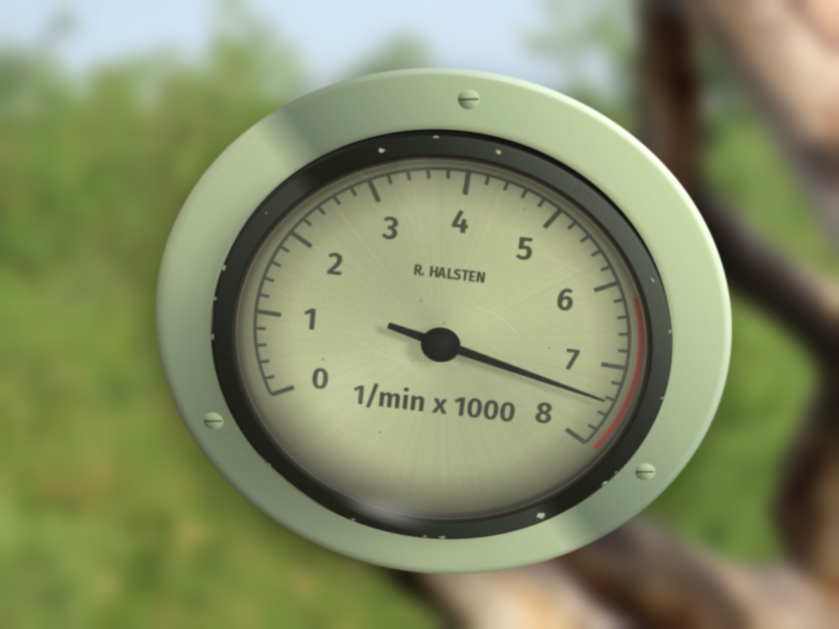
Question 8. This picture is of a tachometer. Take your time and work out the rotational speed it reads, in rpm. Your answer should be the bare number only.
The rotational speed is 7400
